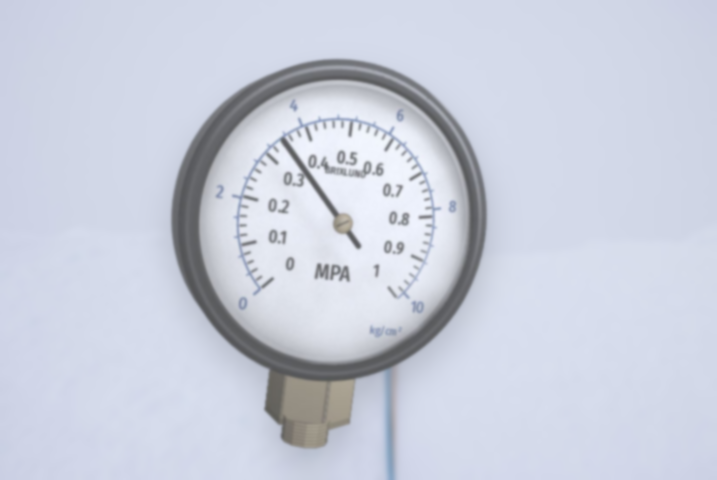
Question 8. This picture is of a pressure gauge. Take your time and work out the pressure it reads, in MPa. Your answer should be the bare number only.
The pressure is 0.34
